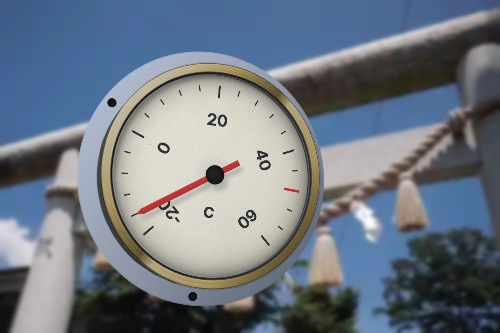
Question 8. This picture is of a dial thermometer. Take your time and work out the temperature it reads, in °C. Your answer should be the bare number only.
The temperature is -16
